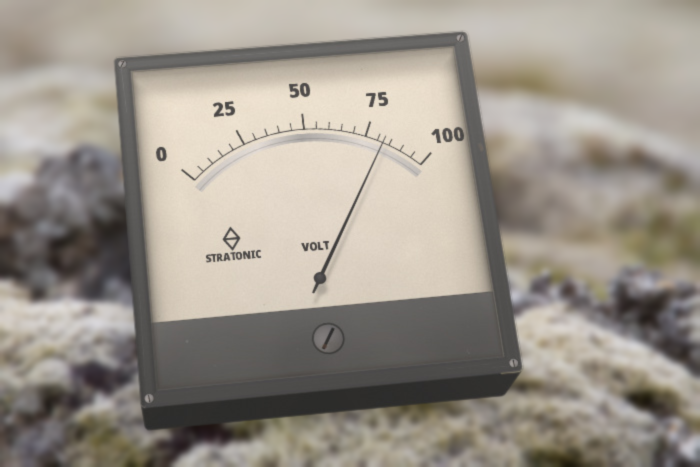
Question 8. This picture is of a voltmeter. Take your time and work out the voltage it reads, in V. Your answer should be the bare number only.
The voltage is 82.5
